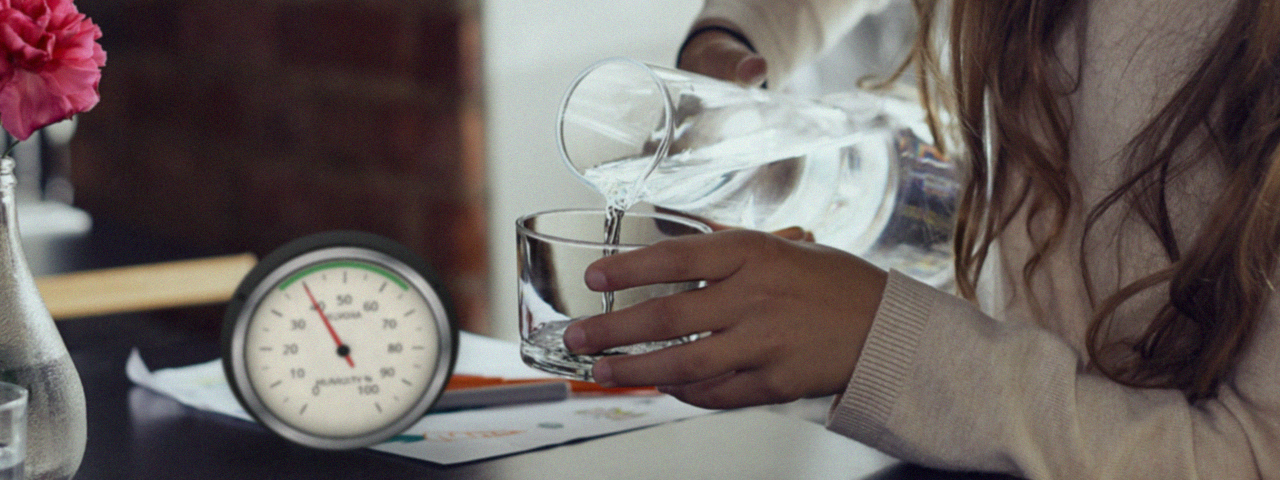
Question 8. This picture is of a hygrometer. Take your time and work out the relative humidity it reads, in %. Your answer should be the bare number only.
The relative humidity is 40
